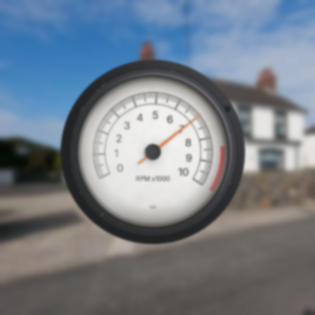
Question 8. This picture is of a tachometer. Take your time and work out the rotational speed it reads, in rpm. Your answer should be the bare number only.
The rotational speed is 7000
